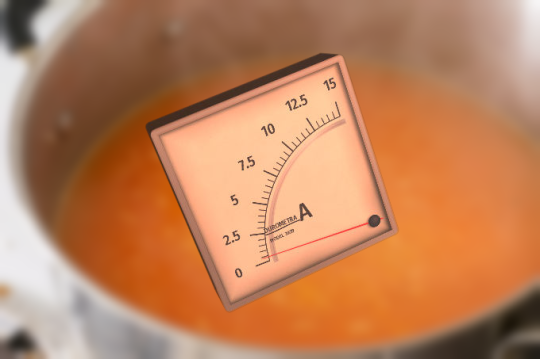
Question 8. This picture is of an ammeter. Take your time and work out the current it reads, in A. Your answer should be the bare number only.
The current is 0.5
